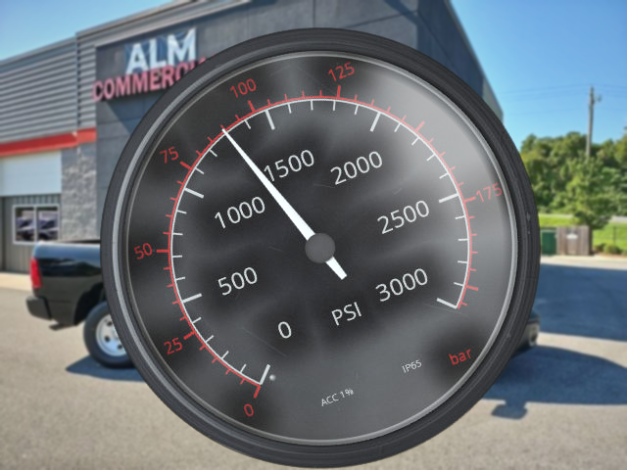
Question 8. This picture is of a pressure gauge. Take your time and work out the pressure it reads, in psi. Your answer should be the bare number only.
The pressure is 1300
